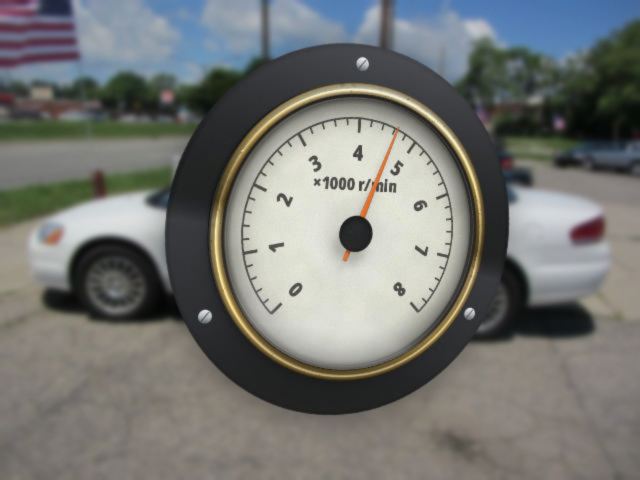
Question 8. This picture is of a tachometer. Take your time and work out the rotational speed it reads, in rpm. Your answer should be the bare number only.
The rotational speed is 4600
